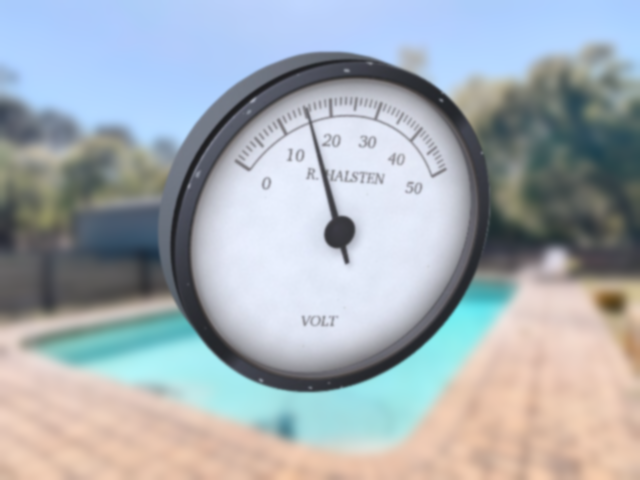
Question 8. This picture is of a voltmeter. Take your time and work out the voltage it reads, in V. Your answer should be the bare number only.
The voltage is 15
